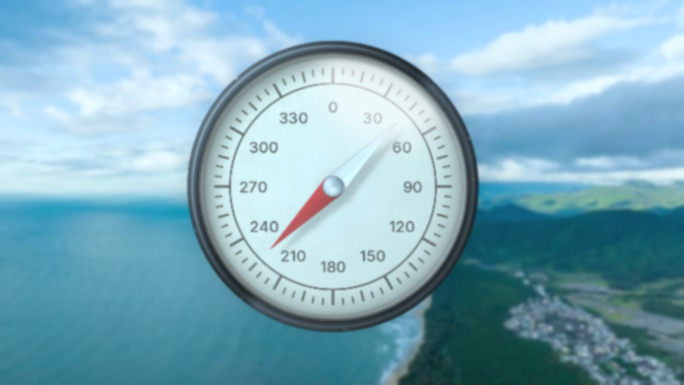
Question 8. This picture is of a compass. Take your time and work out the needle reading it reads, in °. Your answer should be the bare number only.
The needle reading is 225
